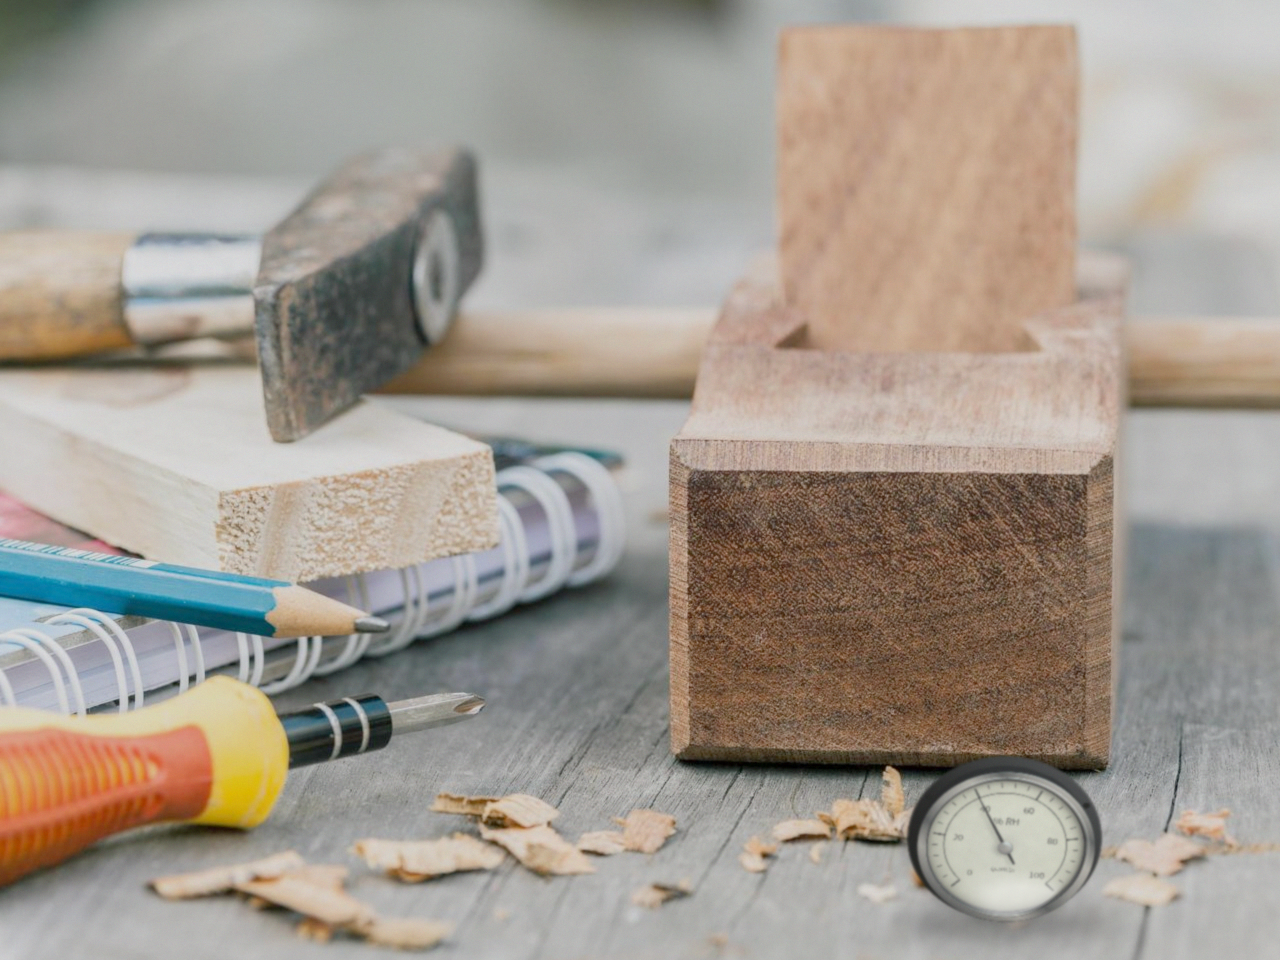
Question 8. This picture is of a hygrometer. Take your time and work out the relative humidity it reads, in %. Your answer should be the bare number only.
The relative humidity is 40
